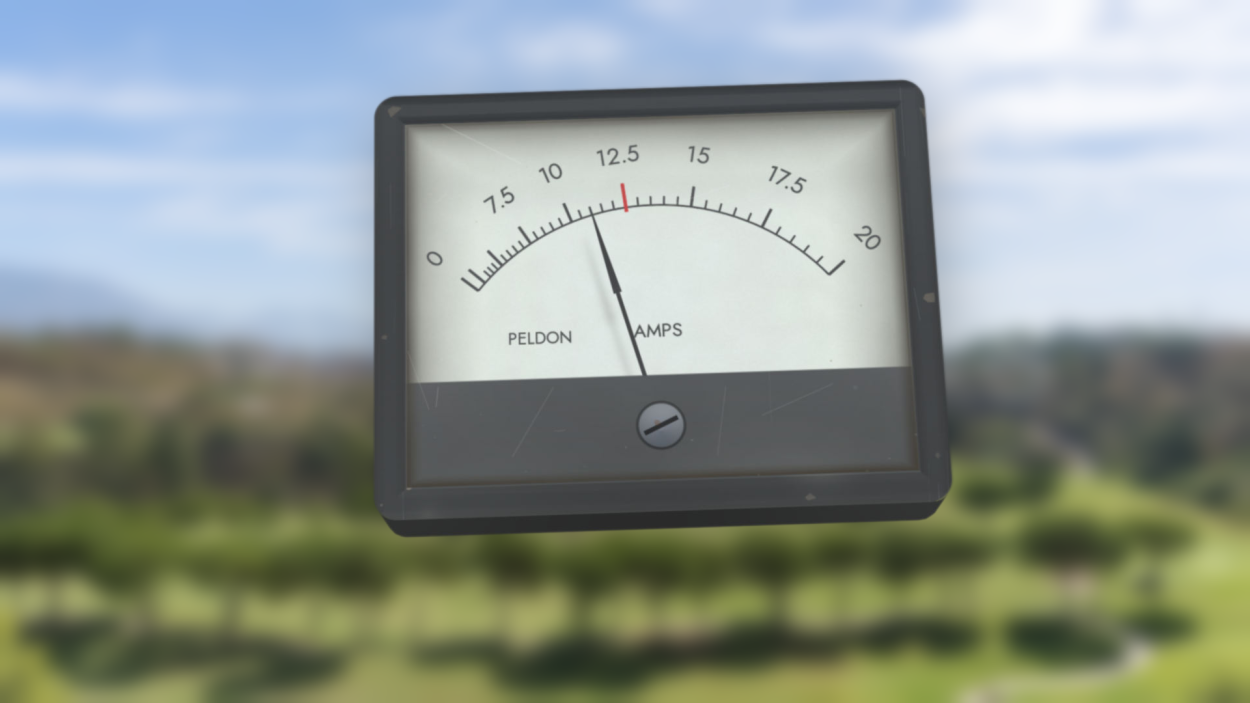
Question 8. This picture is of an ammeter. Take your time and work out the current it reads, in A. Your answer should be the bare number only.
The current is 11
